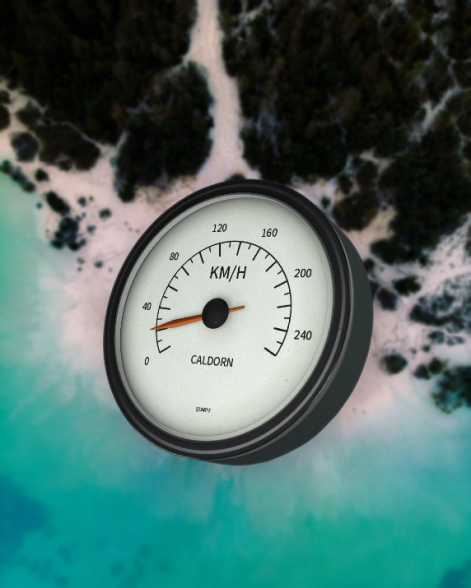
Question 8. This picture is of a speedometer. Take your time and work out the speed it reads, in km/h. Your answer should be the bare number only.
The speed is 20
